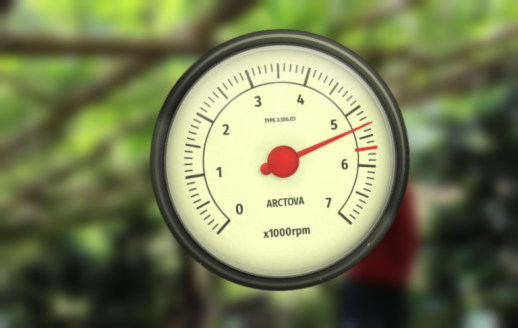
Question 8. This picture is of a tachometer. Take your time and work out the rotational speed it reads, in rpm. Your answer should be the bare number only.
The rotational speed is 5300
